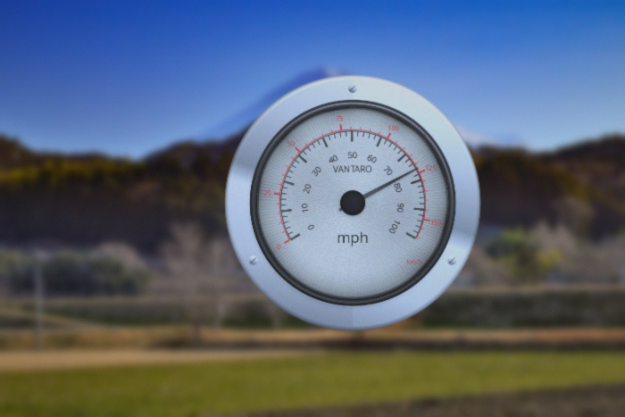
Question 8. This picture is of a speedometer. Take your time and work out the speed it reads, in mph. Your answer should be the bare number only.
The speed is 76
